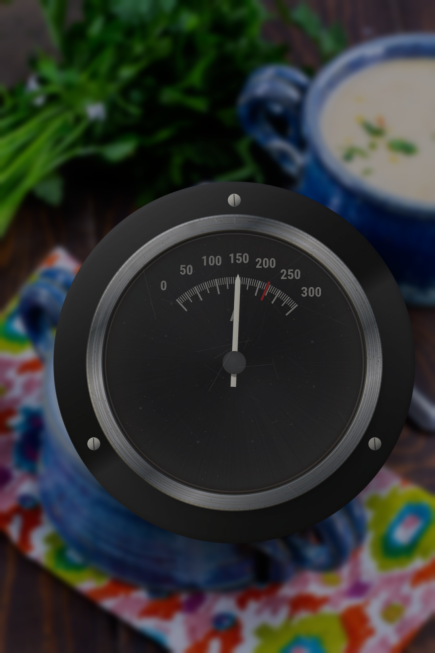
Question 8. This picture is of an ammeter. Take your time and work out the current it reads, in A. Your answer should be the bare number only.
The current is 150
